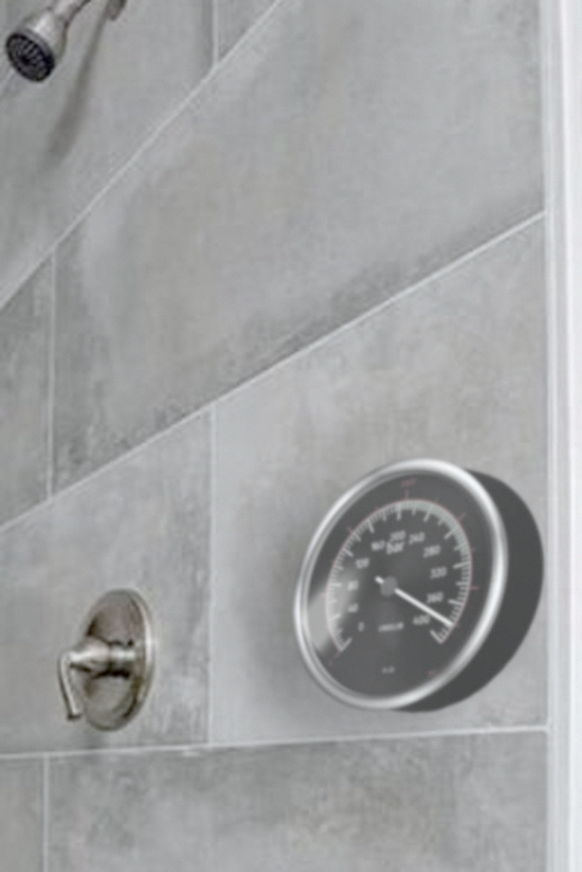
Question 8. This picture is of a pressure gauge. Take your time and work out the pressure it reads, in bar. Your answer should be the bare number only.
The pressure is 380
